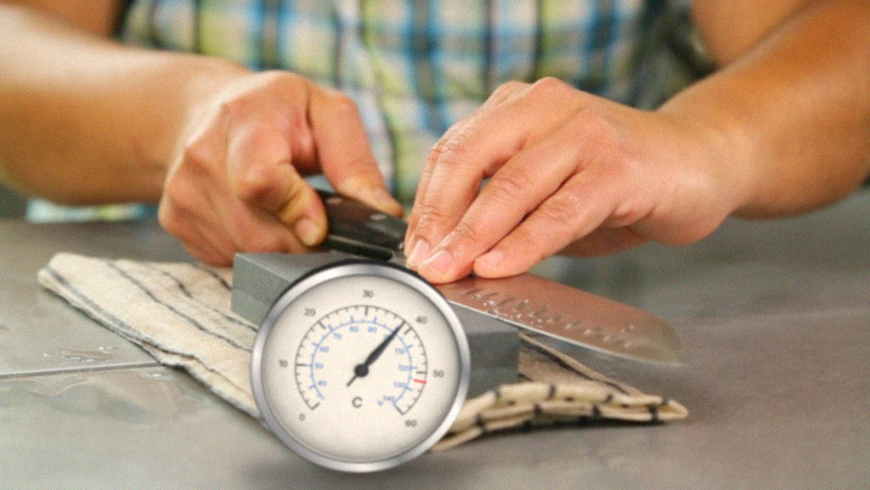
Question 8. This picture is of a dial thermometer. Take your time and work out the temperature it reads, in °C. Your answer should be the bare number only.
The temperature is 38
